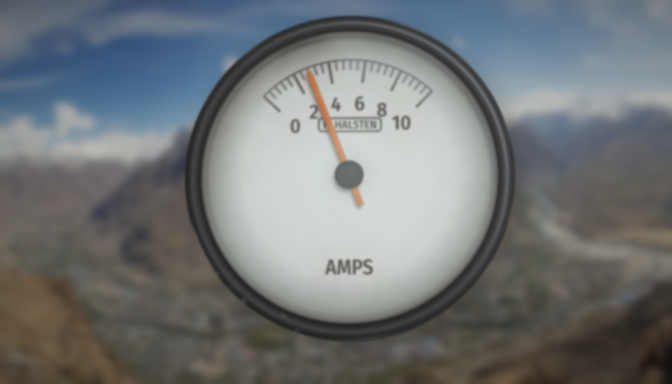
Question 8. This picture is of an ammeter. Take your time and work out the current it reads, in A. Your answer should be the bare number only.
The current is 2.8
